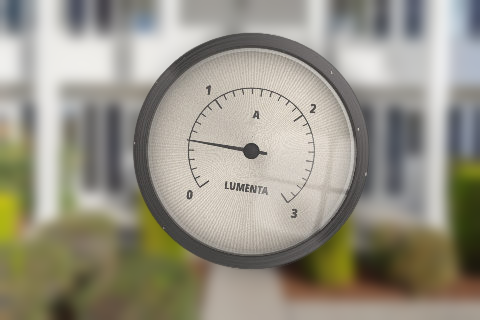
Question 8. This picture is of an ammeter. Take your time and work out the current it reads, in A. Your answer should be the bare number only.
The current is 0.5
